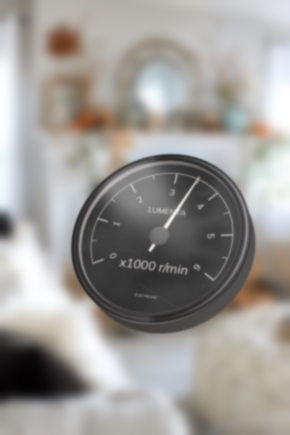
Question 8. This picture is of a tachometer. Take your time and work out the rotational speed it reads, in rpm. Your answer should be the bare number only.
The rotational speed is 3500
